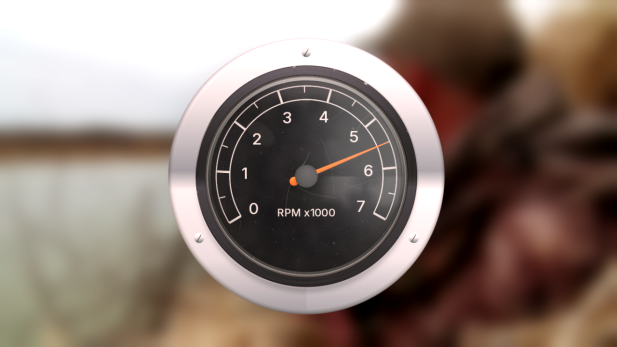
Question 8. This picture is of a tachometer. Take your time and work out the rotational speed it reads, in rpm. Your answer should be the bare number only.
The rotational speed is 5500
